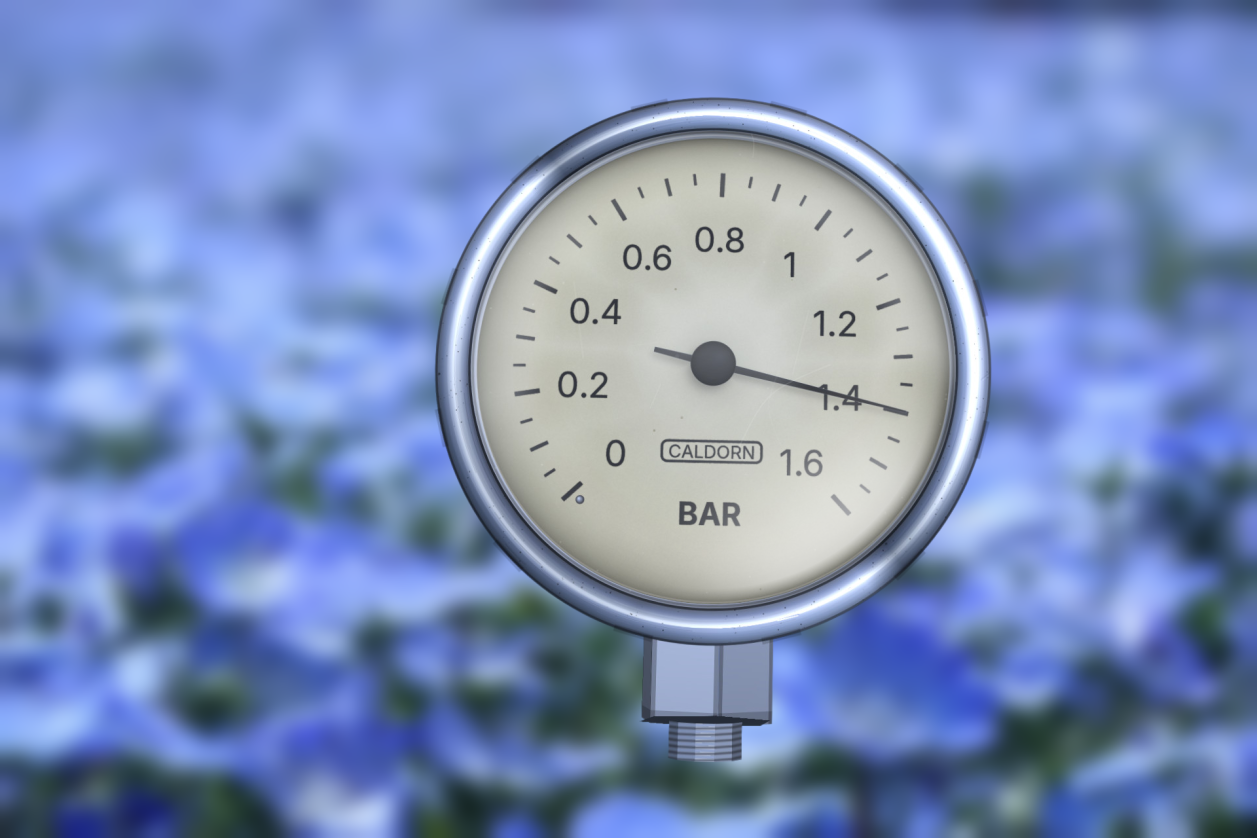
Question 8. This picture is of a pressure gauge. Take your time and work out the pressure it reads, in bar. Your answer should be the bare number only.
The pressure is 1.4
